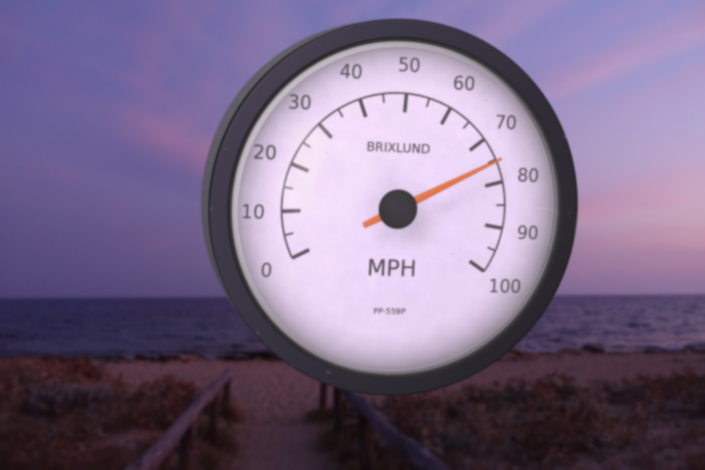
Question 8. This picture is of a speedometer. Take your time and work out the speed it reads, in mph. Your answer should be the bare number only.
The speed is 75
